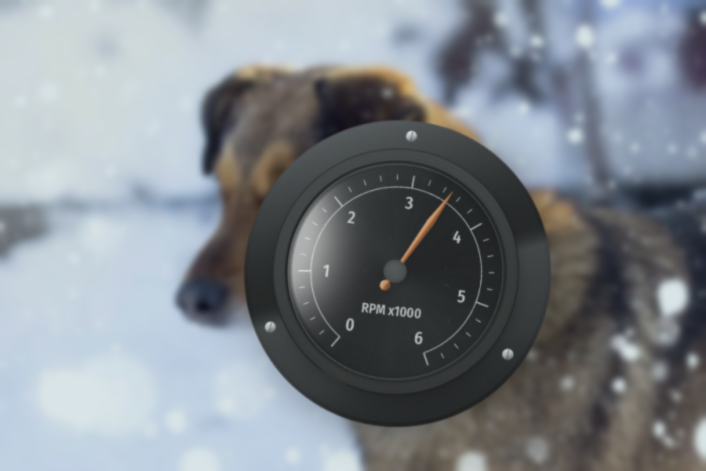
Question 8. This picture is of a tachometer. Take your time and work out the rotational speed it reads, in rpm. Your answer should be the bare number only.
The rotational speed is 3500
